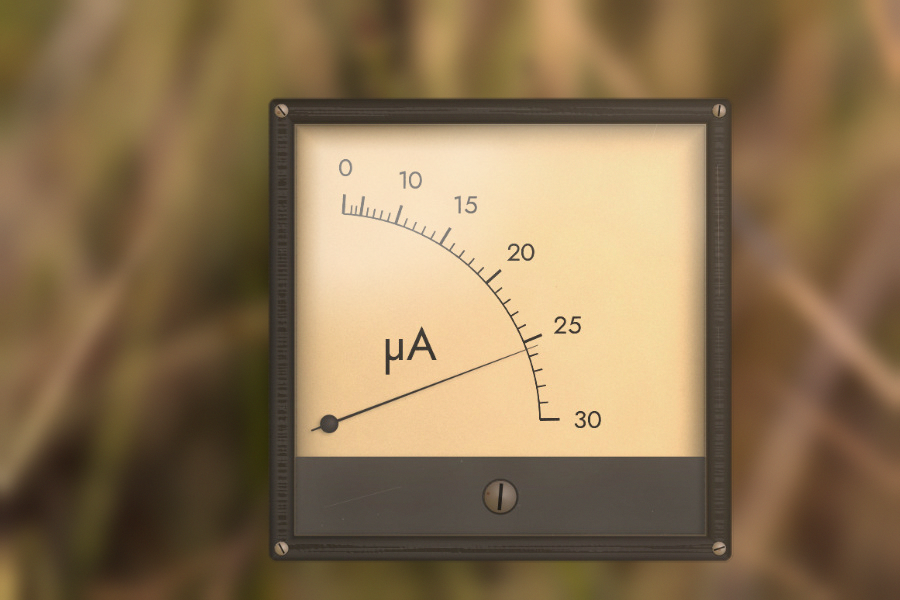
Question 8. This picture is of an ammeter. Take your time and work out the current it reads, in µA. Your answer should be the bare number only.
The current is 25.5
